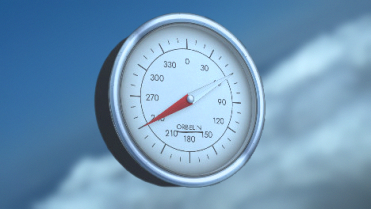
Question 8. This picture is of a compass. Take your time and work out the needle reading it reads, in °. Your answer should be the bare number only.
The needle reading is 240
